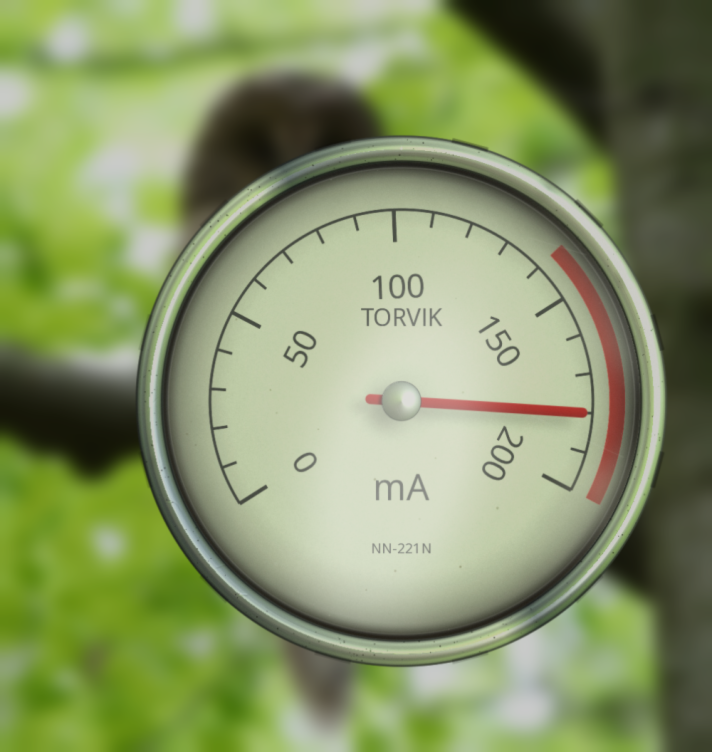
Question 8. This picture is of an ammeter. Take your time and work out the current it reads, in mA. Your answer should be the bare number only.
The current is 180
